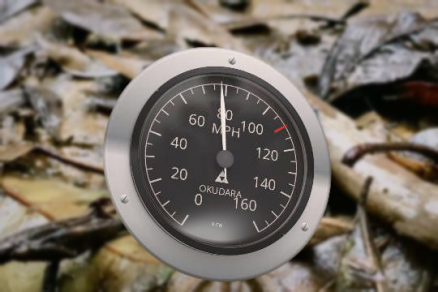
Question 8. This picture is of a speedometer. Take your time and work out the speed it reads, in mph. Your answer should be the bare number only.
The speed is 77.5
